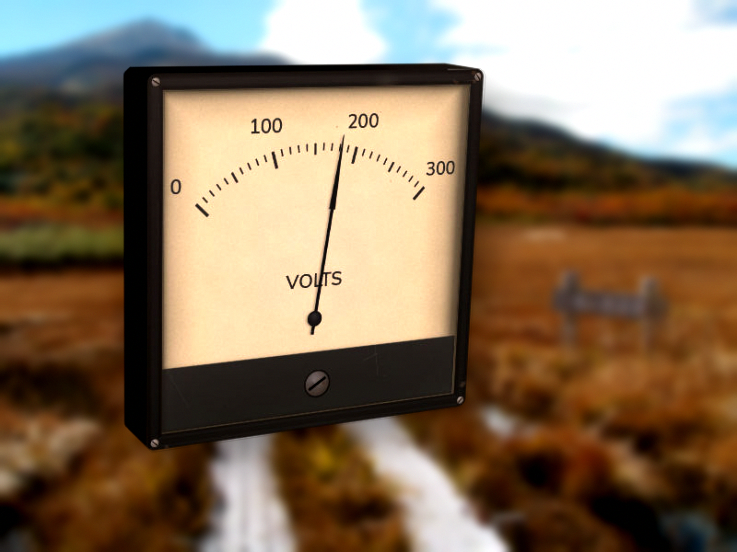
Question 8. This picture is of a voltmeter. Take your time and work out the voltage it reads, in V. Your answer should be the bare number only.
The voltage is 180
